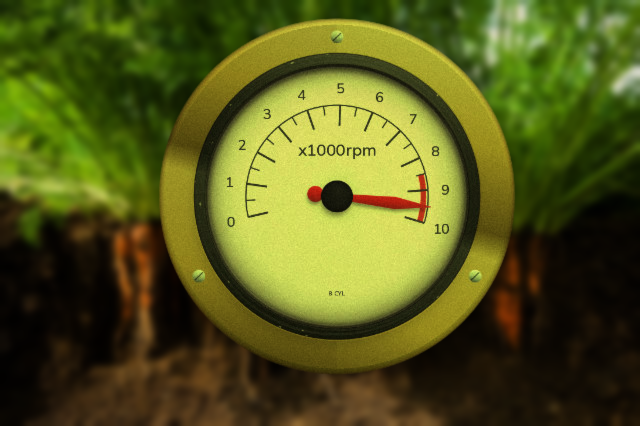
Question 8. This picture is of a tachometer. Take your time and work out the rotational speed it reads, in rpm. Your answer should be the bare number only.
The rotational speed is 9500
